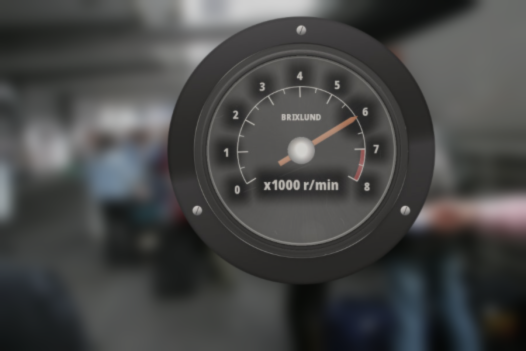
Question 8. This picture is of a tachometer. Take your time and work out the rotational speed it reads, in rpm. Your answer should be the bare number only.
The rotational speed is 6000
